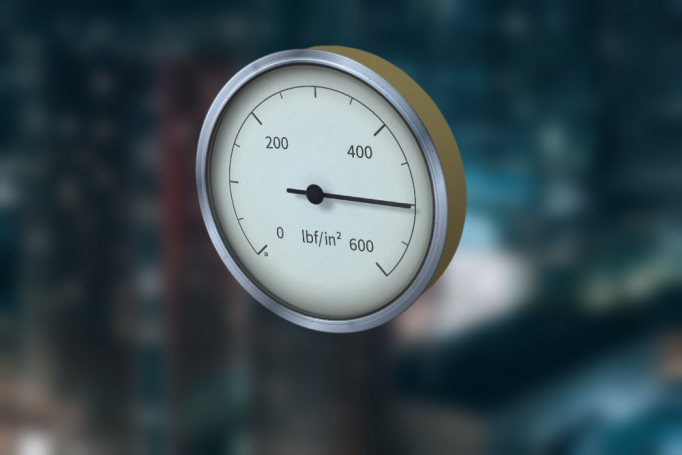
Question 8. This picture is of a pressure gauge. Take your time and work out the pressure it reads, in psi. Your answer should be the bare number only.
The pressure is 500
